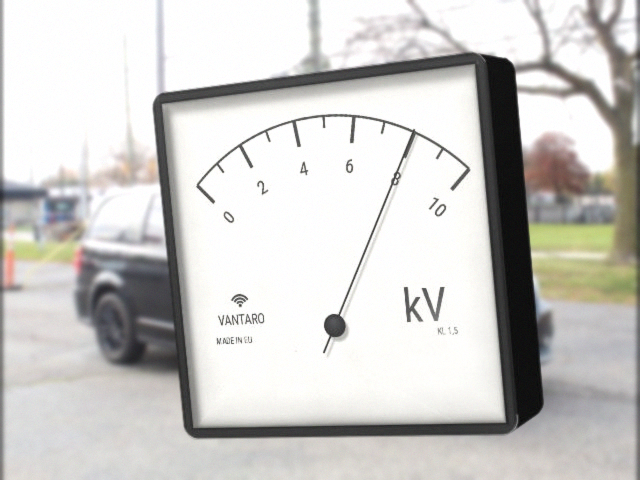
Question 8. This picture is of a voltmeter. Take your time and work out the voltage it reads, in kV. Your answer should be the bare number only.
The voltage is 8
